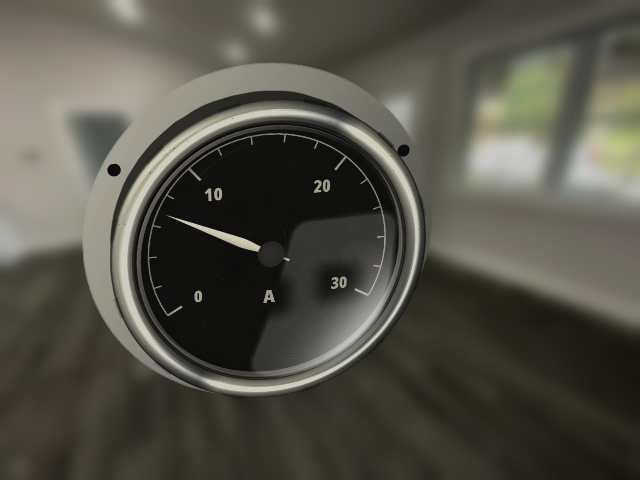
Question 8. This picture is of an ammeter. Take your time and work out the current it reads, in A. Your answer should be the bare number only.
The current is 7
